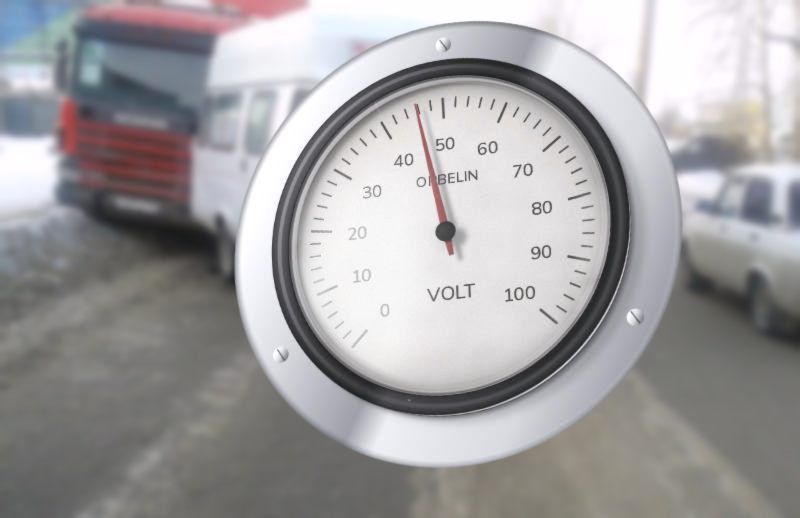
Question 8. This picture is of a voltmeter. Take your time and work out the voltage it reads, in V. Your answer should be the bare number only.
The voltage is 46
